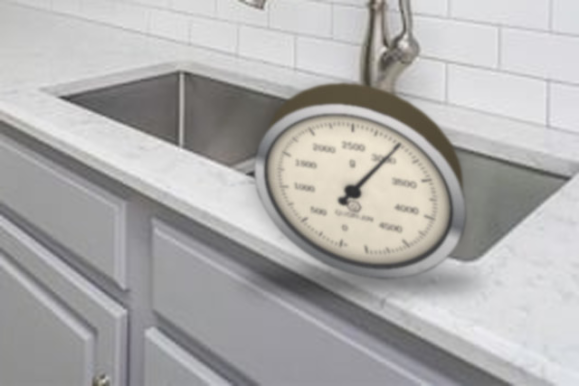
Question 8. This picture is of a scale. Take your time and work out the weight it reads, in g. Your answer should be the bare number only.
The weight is 3000
